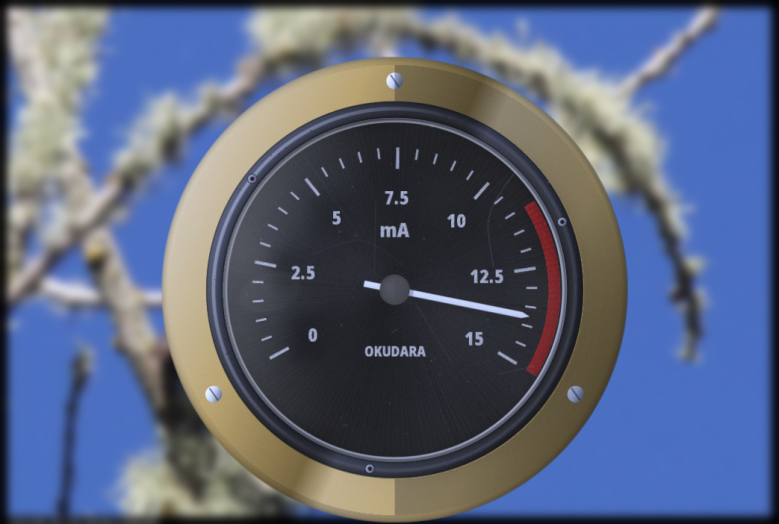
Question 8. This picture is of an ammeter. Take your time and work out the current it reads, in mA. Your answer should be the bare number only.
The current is 13.75
